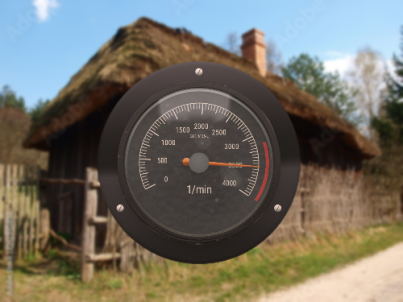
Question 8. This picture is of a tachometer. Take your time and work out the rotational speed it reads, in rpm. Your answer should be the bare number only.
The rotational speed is 3500
